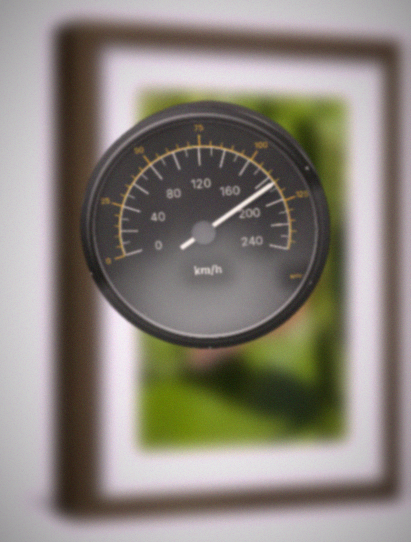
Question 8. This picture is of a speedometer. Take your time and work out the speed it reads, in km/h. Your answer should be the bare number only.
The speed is 185
